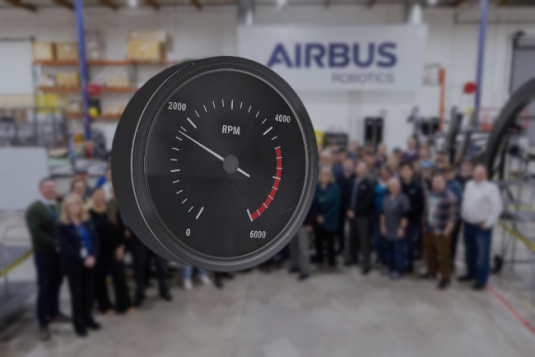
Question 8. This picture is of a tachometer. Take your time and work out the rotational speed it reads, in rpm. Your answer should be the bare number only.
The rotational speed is 1700
